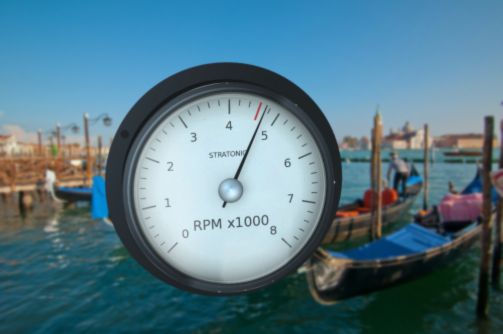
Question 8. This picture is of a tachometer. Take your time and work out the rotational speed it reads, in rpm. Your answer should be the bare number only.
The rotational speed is 4700
